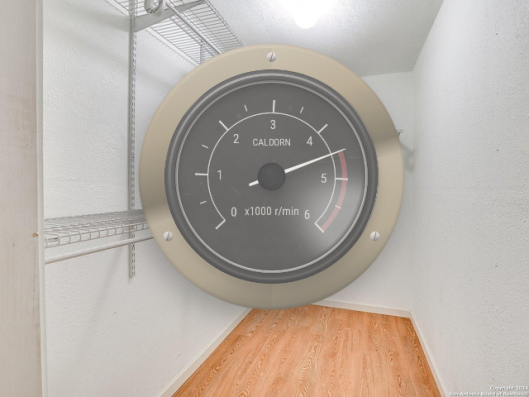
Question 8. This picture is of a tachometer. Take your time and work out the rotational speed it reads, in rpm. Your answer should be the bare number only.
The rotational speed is 4500
